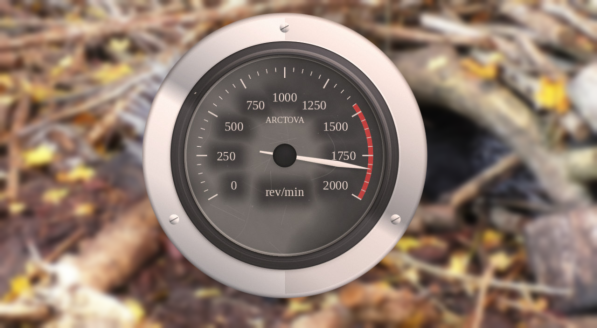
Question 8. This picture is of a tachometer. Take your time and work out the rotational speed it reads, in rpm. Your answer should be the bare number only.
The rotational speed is 1825
